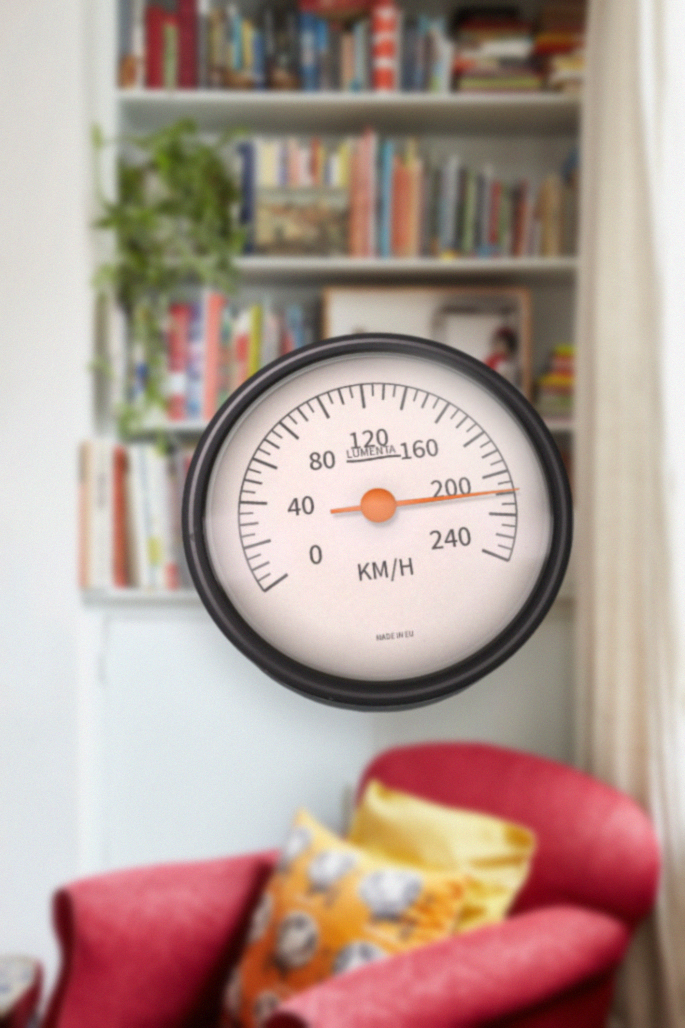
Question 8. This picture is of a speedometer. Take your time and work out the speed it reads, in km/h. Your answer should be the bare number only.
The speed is 210
